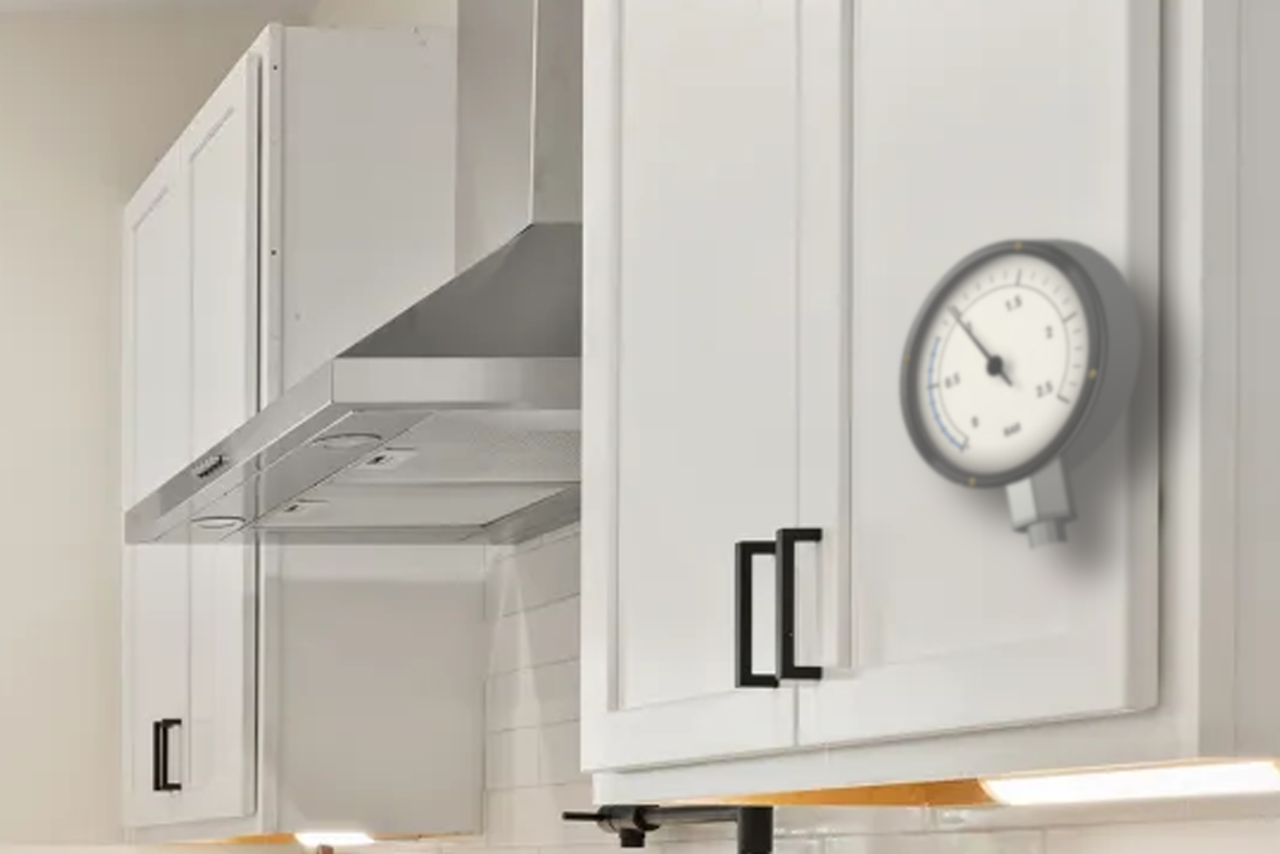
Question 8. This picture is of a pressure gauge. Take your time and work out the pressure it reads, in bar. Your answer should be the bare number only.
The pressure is 1
